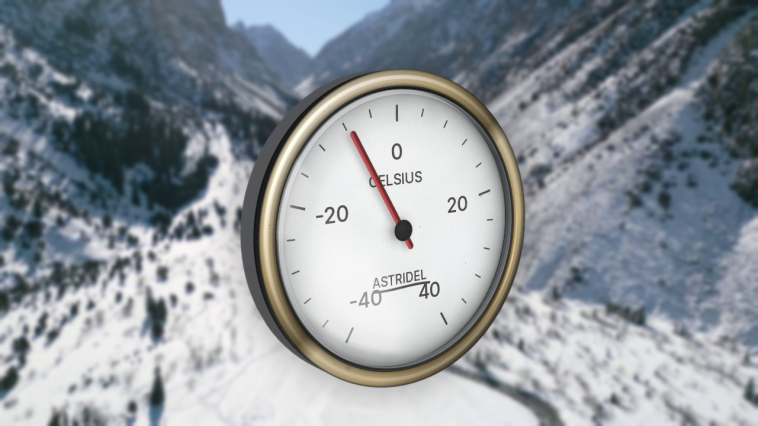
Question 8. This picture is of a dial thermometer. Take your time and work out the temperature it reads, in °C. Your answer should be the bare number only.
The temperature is -8
